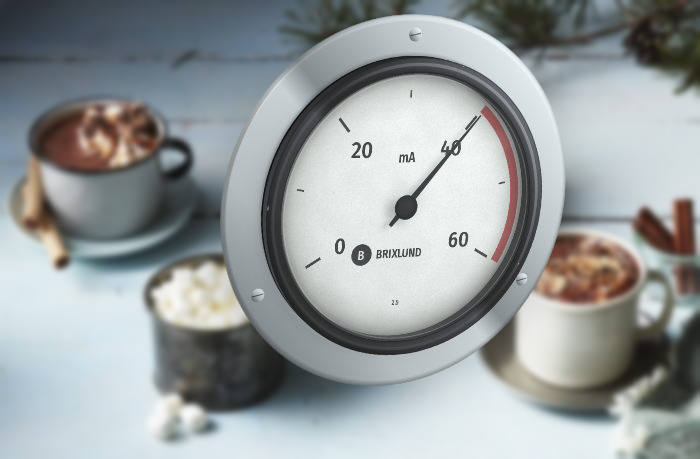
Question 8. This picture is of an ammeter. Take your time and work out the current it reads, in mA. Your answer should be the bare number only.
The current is 40
